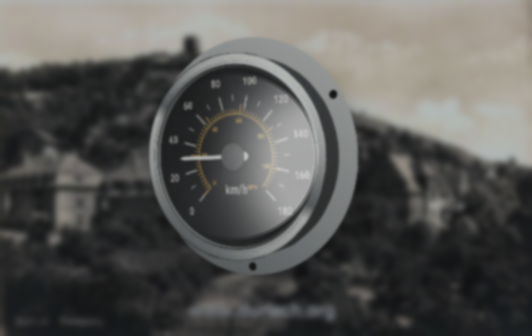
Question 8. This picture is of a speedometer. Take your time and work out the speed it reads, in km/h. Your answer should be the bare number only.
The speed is 30
